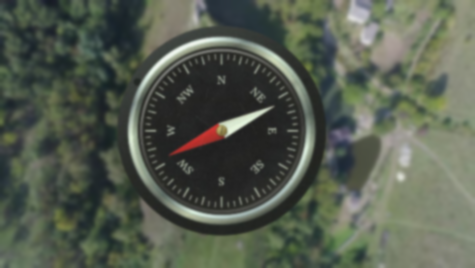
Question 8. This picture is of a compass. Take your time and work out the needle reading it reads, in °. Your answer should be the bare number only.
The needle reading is 245
